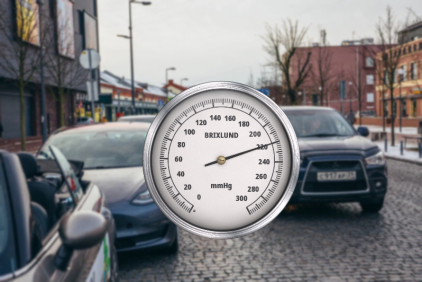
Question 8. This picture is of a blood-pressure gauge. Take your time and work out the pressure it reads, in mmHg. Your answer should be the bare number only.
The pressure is 220
